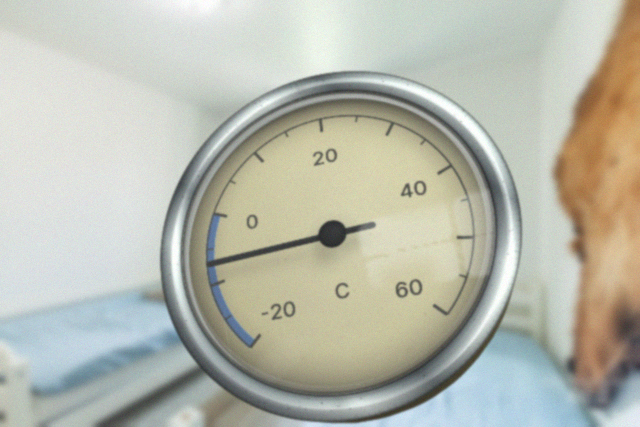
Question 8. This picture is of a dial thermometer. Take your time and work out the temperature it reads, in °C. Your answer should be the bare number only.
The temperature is -7.5
